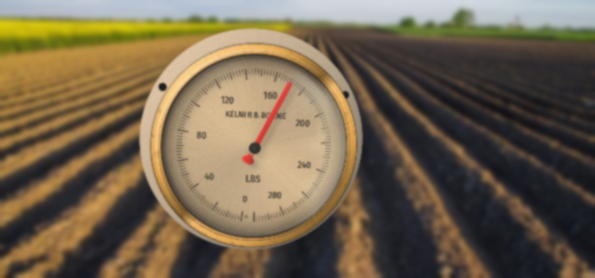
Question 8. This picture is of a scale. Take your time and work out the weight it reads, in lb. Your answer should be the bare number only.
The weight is 170
